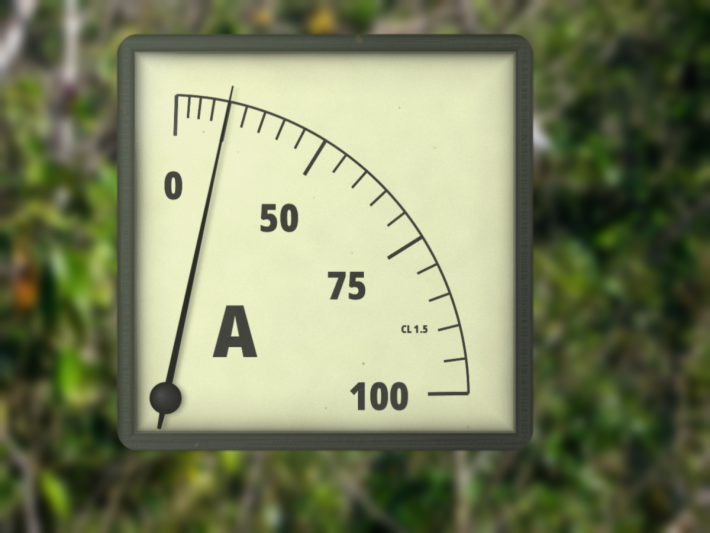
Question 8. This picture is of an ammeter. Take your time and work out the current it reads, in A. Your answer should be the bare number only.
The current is 25
